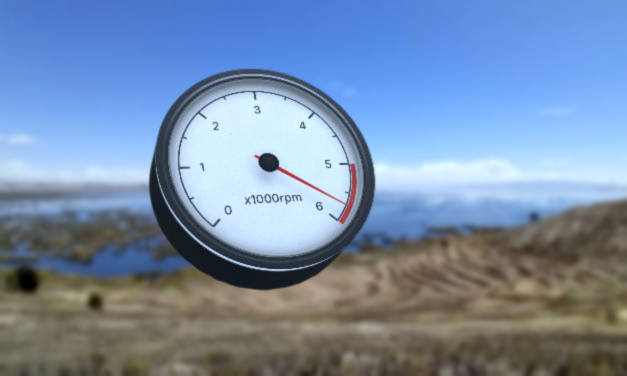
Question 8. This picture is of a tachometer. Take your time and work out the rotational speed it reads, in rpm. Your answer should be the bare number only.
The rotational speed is 5750
